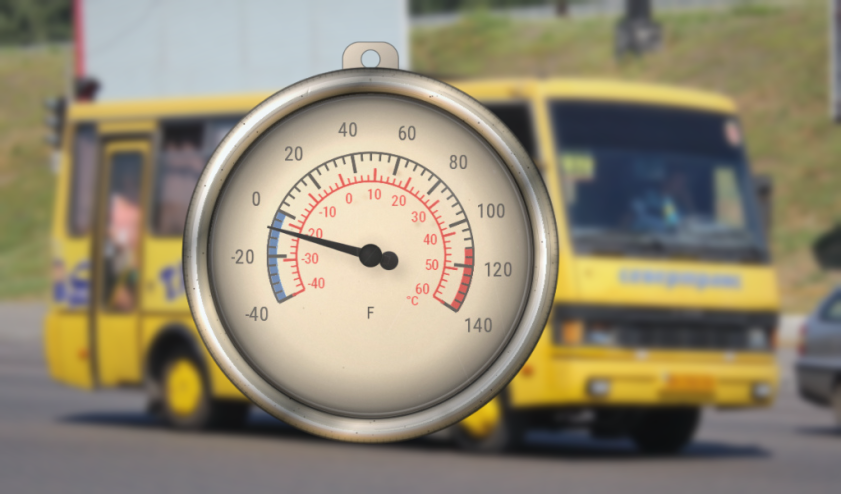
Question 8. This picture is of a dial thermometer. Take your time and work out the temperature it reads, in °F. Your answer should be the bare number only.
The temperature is -8
